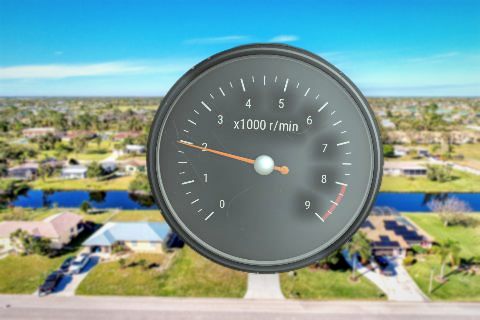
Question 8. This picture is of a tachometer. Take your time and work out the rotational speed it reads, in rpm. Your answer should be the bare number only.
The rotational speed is 2000
